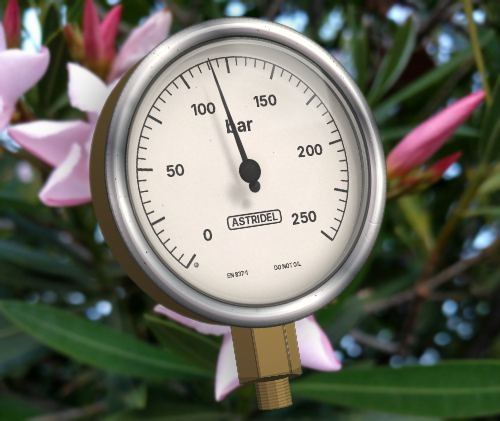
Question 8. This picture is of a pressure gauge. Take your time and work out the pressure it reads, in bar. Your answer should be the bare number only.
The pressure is 115
